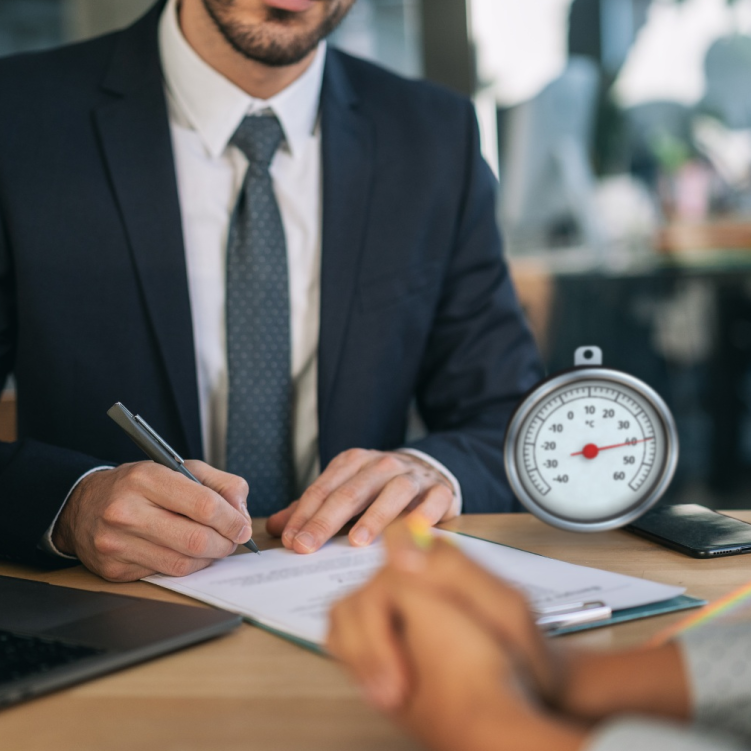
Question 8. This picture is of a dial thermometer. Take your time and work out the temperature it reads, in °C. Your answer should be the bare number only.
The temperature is 40
